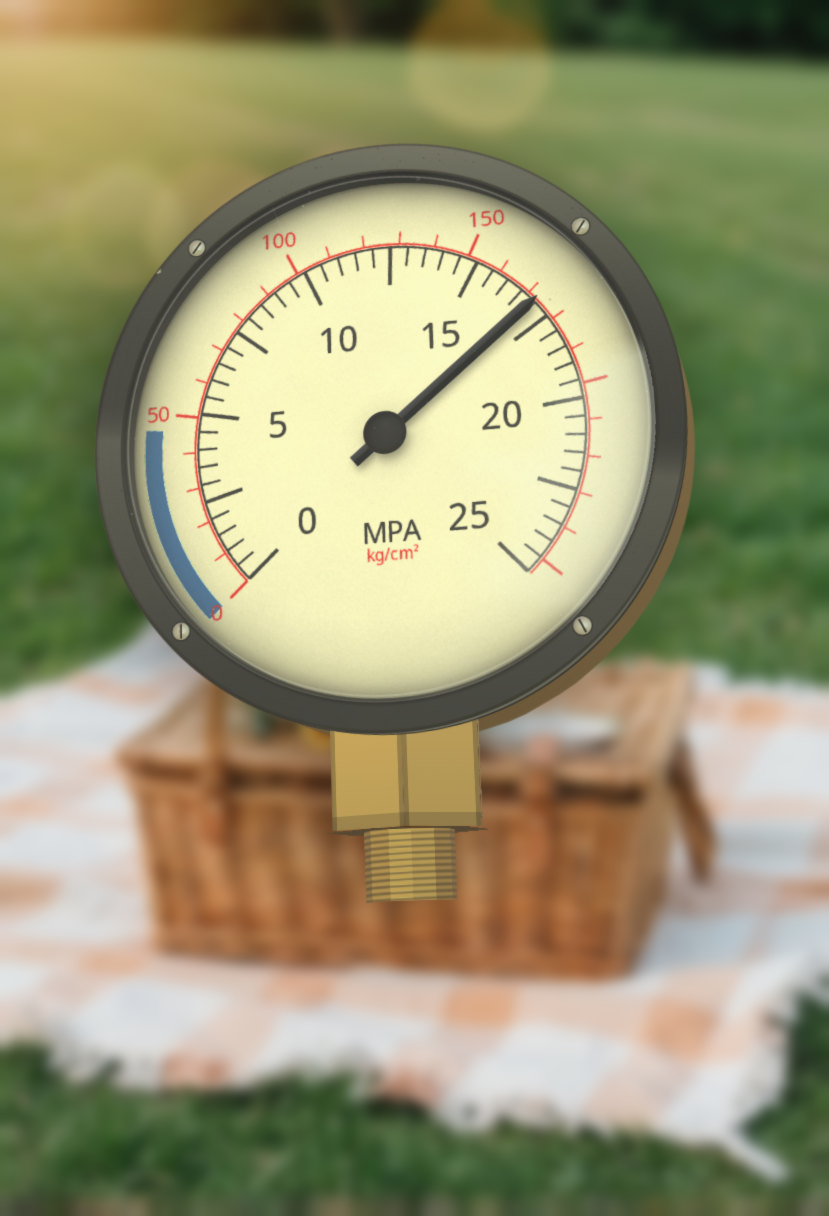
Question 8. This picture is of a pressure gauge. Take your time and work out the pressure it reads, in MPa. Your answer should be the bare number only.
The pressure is 17
